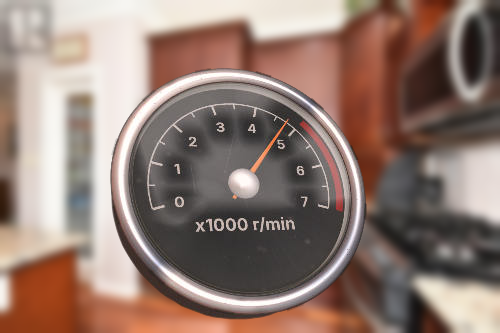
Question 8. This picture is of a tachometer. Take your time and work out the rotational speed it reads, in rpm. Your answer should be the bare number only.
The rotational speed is 4750
